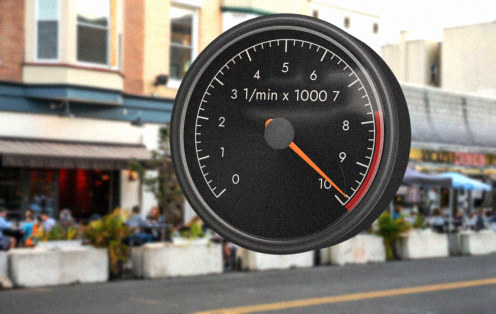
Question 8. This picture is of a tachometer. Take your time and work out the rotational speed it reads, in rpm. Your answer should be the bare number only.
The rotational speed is 9800
